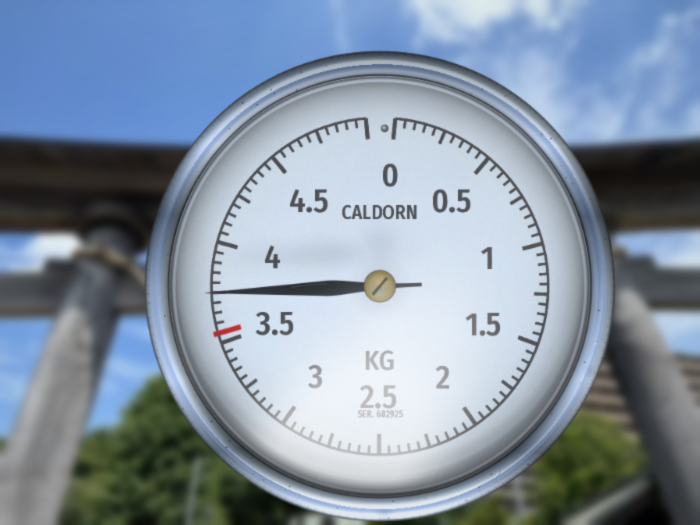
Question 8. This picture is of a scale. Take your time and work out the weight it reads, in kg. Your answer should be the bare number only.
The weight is 3.75
